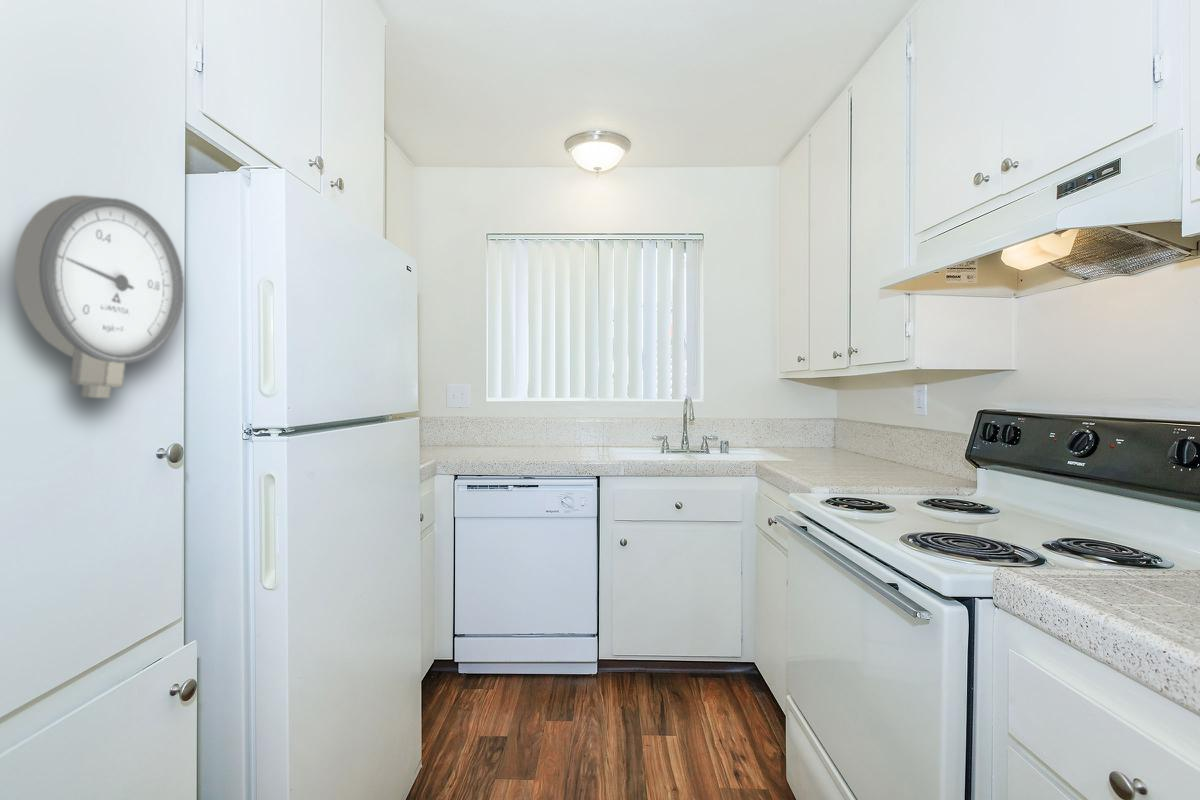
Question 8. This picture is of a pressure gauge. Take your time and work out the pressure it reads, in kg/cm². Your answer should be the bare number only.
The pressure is 0.2
